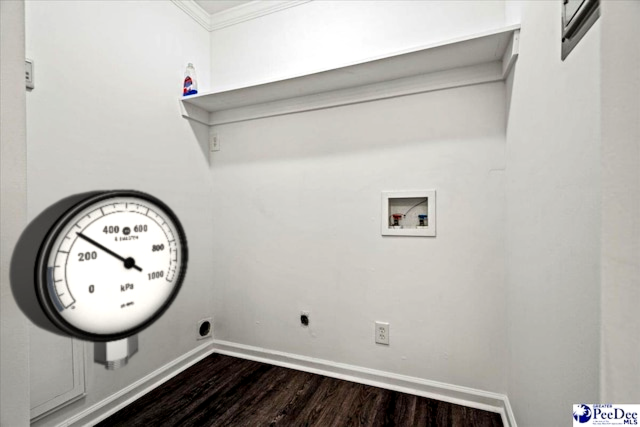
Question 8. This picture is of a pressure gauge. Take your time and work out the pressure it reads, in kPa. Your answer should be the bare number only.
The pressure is 275
